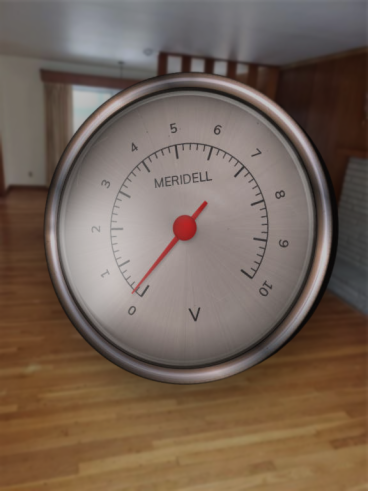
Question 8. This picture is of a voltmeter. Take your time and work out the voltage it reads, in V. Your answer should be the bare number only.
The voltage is 0.2
